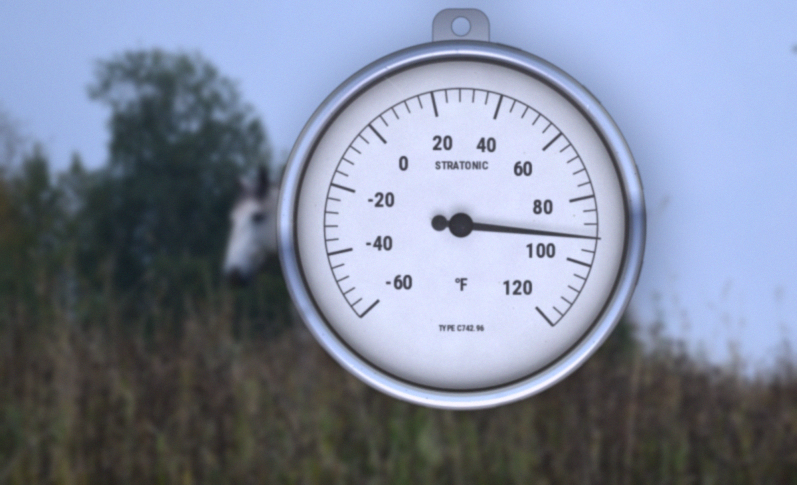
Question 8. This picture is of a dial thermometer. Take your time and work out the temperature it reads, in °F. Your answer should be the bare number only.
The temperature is 92
